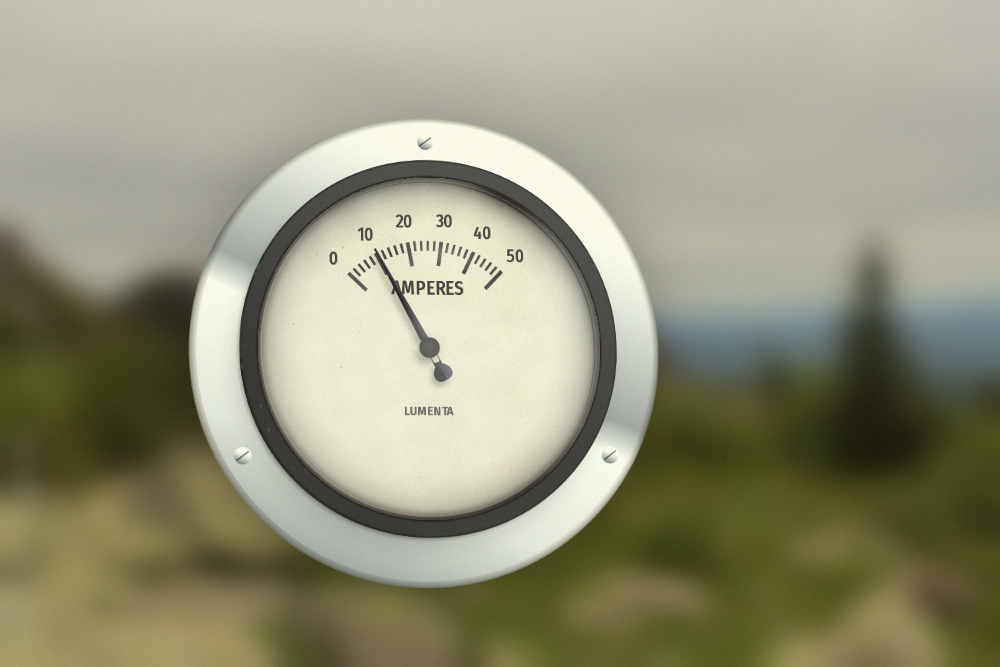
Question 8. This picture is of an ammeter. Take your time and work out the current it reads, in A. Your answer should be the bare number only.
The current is 10
